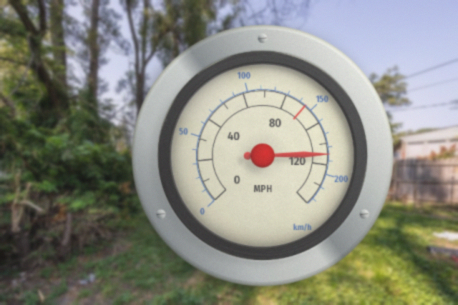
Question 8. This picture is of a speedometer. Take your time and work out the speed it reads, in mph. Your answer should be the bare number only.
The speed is 115
